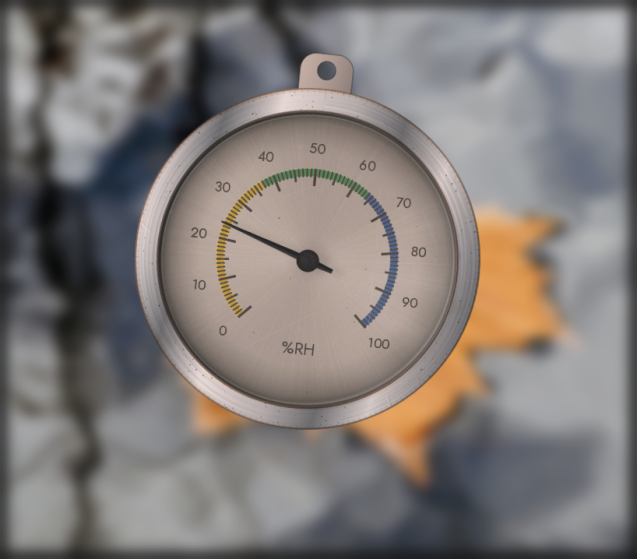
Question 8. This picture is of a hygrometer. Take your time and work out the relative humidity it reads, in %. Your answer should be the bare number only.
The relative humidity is 24
